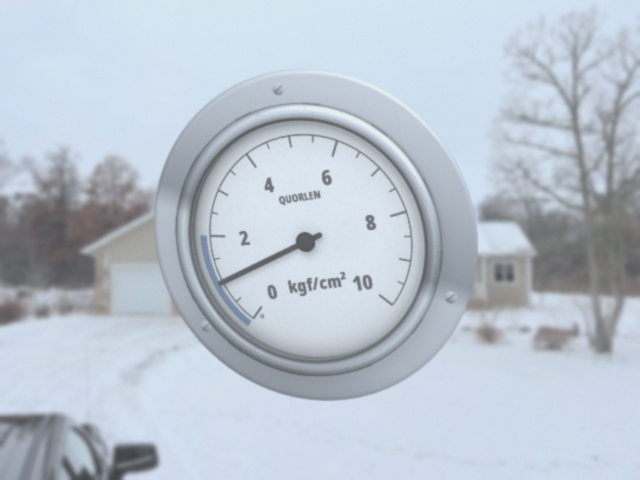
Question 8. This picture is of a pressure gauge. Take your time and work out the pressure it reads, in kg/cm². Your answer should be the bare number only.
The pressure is 1
